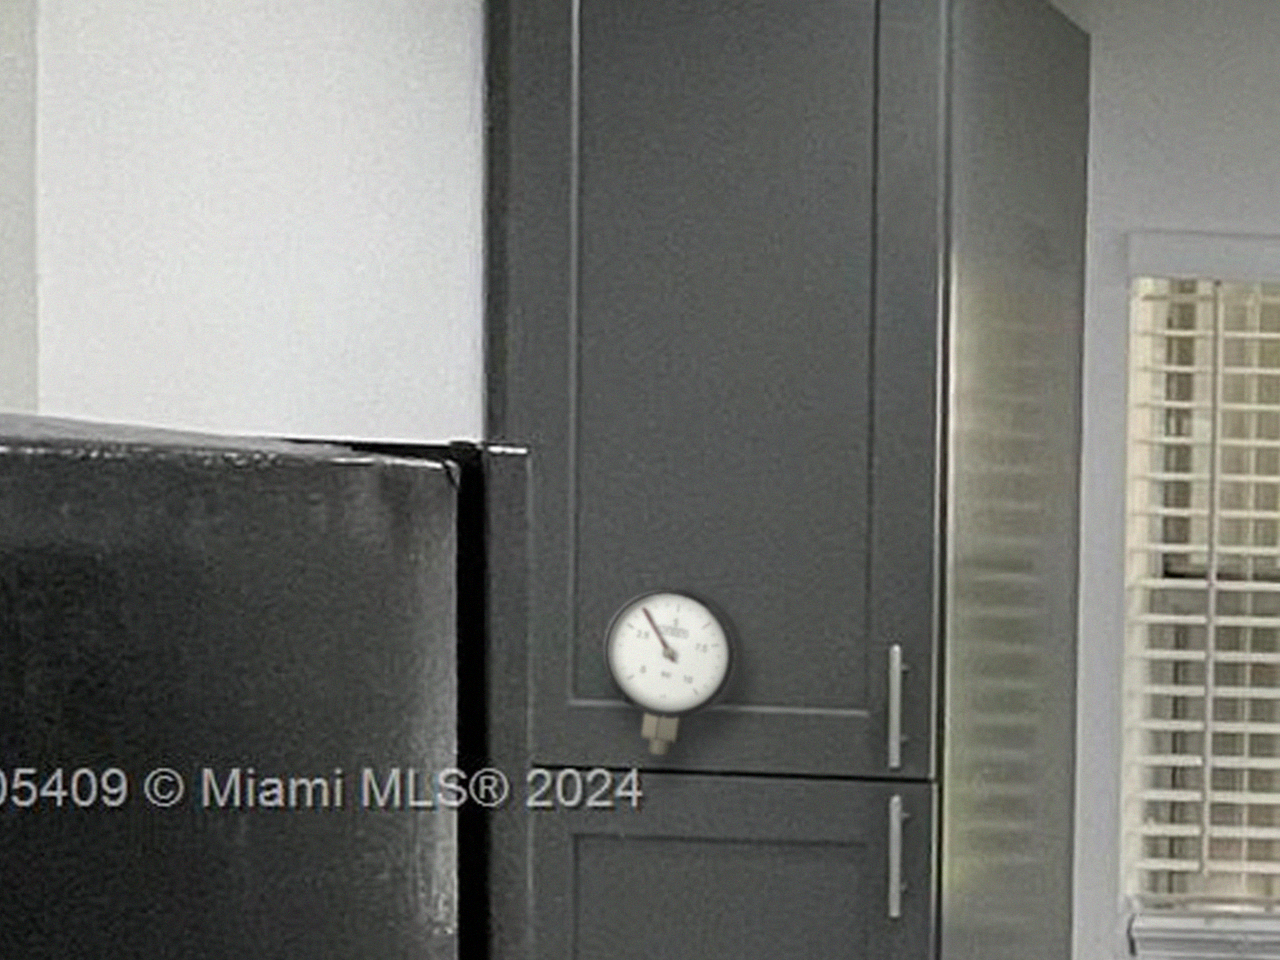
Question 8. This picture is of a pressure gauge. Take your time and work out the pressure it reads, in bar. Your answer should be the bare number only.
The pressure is 3.5
